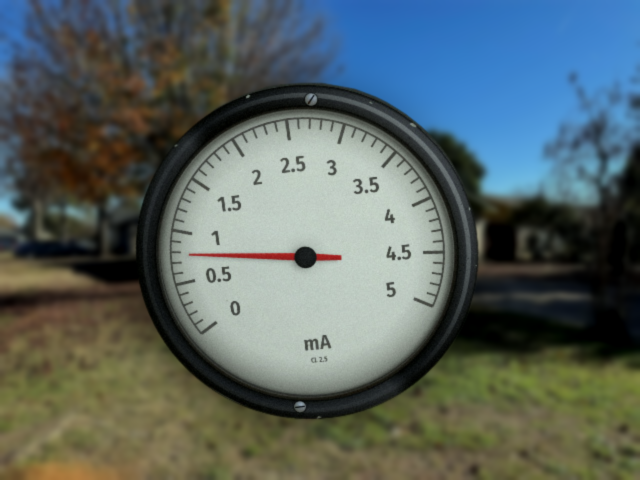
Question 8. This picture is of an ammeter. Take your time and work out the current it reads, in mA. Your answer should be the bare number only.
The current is 0.8
